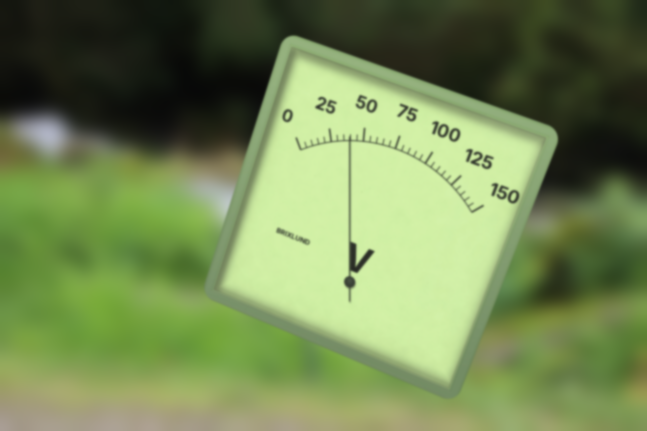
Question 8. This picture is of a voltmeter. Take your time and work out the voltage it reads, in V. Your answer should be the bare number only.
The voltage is 40
